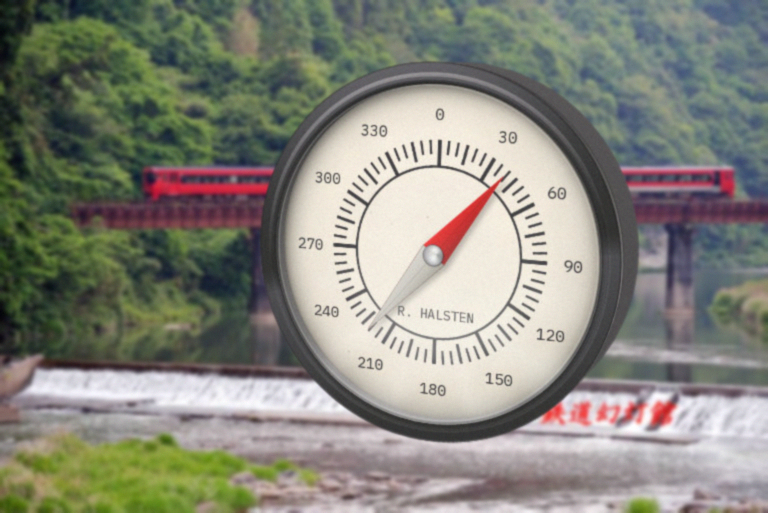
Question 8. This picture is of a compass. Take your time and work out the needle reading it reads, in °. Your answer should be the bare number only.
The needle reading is 40
